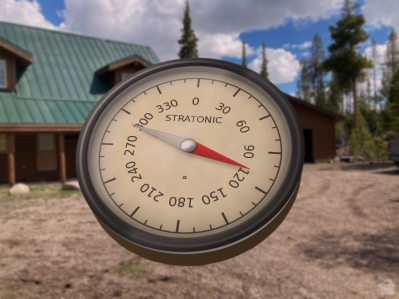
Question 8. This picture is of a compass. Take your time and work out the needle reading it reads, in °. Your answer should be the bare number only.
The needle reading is 110
